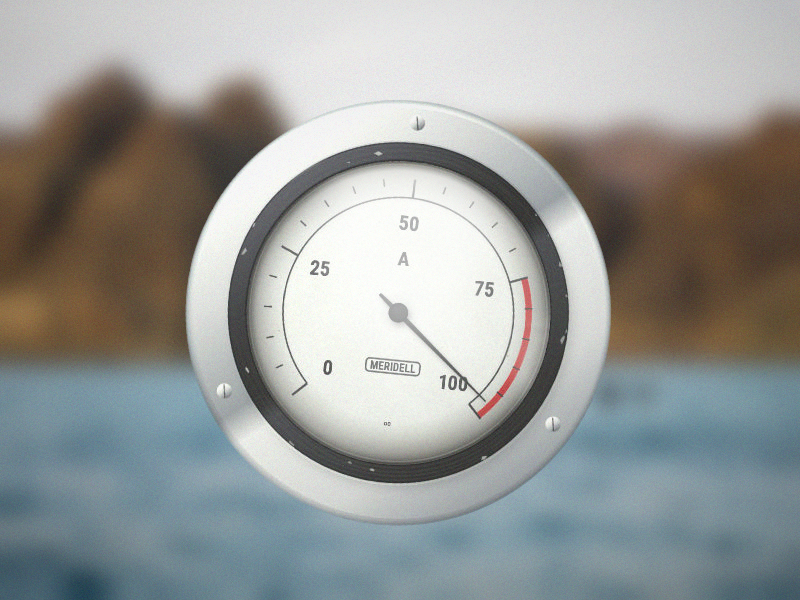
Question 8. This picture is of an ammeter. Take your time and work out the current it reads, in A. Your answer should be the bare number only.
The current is 97.5
